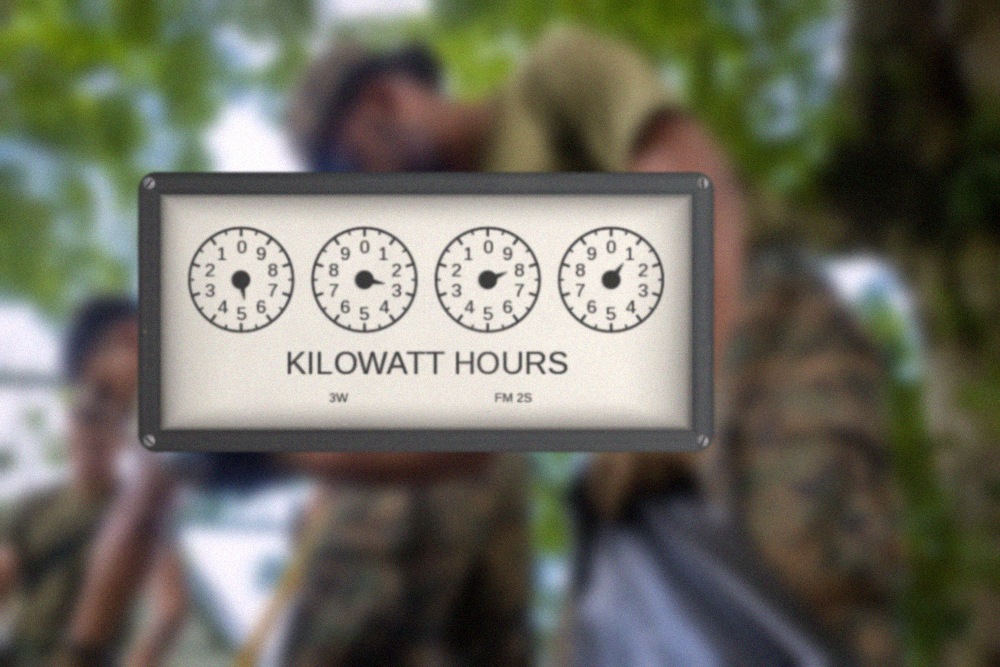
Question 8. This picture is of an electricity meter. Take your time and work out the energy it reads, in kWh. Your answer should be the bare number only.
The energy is 5281
